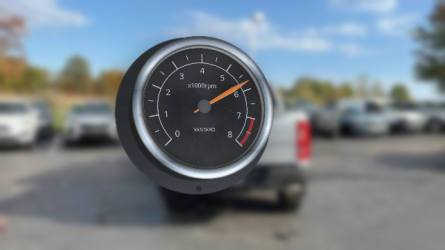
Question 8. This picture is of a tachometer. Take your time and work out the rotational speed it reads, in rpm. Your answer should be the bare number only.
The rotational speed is 5750
